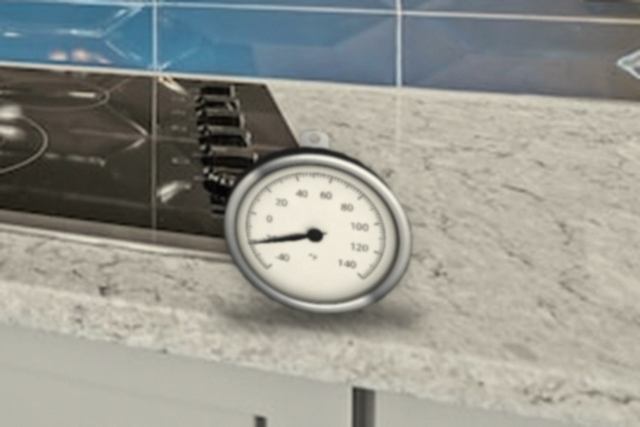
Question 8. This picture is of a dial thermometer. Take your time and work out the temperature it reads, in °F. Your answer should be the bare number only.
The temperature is -20
